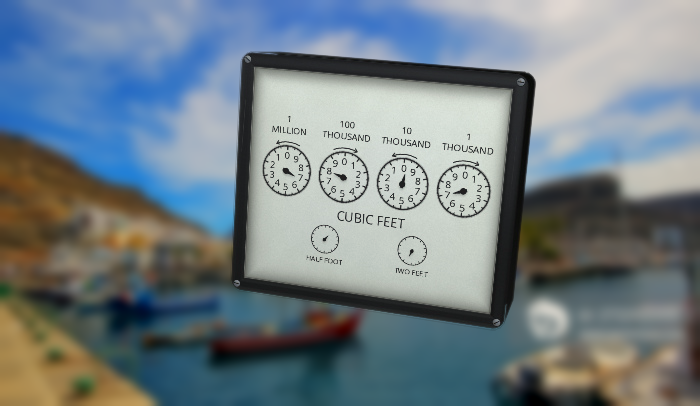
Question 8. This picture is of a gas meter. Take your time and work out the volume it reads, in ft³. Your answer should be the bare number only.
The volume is 679700
